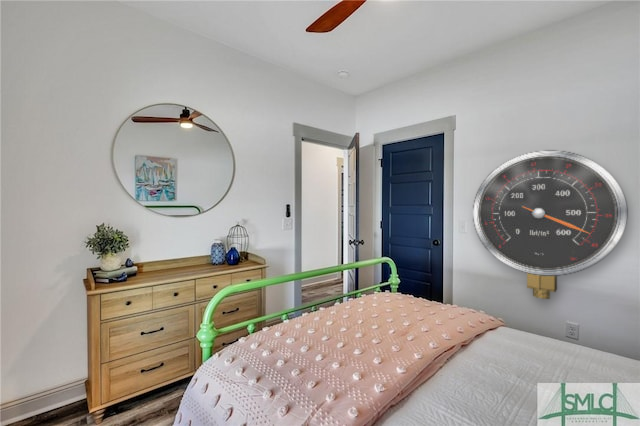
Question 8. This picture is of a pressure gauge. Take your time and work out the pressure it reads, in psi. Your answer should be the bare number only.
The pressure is 560
